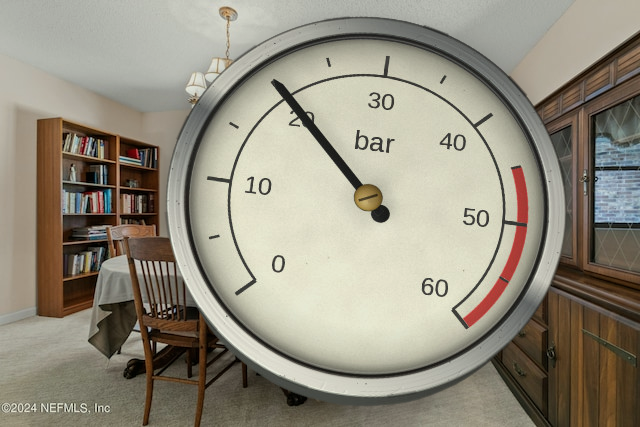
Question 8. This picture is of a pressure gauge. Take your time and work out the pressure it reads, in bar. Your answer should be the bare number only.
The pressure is 20
